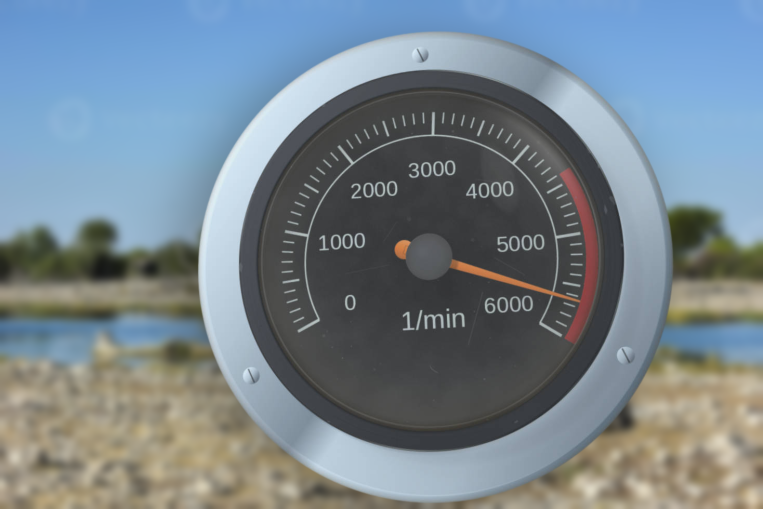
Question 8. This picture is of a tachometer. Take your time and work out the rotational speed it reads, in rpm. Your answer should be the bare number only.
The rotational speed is 5650
